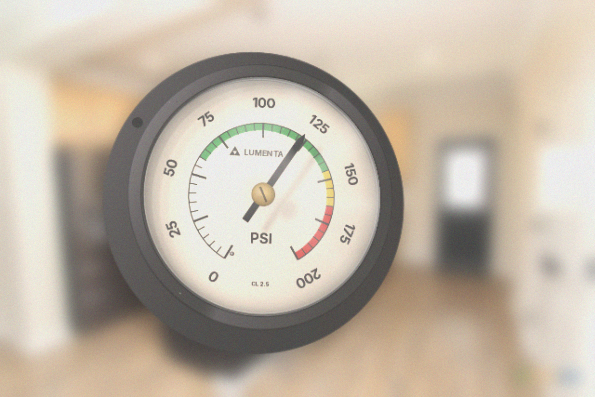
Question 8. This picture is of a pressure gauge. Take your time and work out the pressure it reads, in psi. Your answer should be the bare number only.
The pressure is 122.5
